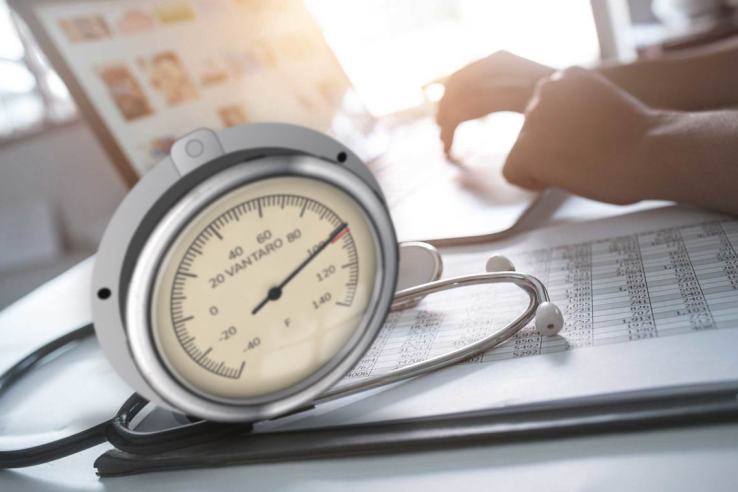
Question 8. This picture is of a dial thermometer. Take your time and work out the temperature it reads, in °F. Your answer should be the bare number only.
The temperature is 100
